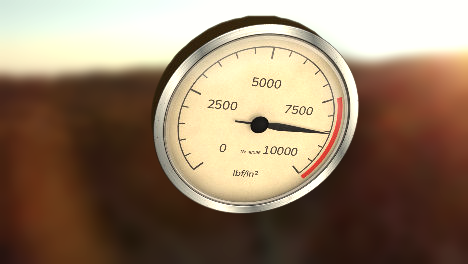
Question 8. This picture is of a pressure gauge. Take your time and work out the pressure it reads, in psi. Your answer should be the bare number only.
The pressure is 8500
